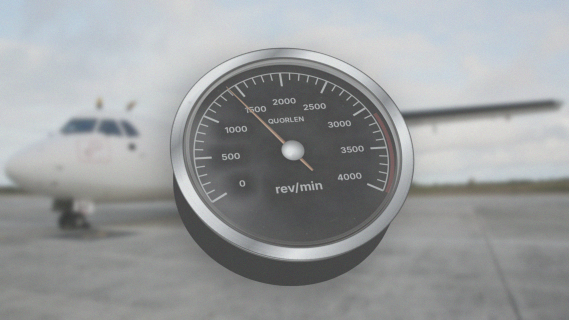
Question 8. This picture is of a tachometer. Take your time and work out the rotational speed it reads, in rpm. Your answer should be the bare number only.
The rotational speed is 1400
